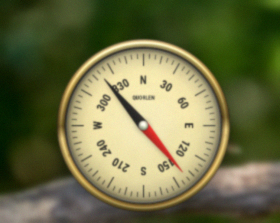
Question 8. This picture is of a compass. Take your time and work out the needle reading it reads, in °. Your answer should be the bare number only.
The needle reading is 140
